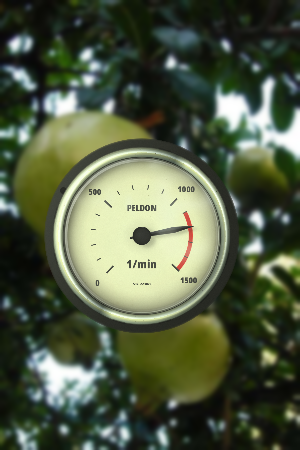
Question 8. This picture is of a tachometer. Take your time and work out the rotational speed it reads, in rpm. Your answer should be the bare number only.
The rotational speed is 1200
